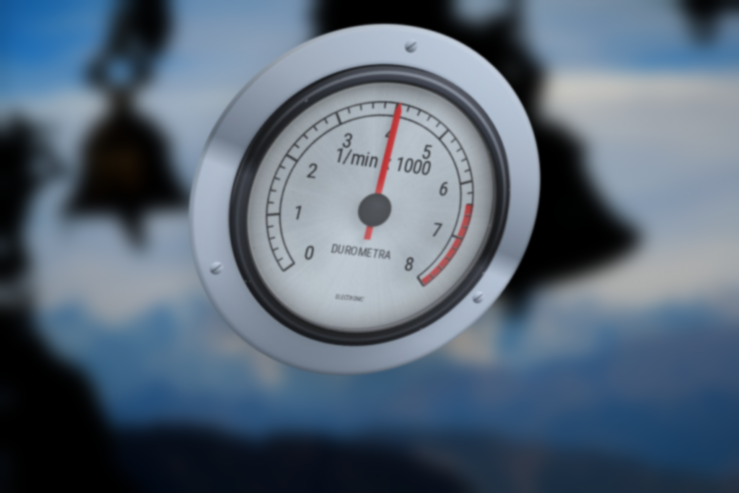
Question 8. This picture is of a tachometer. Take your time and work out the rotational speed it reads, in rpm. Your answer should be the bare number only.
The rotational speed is 4000
